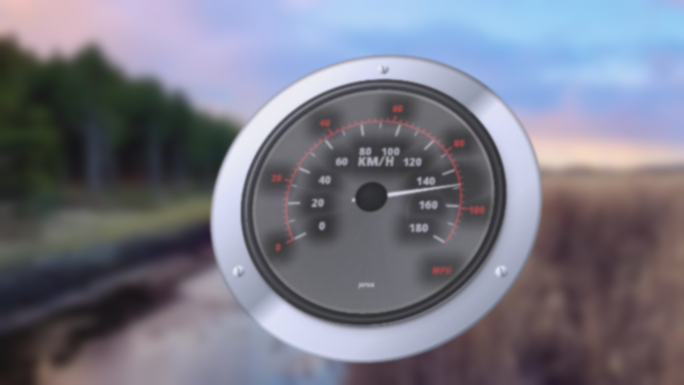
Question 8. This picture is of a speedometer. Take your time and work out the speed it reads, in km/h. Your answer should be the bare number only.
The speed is 150
